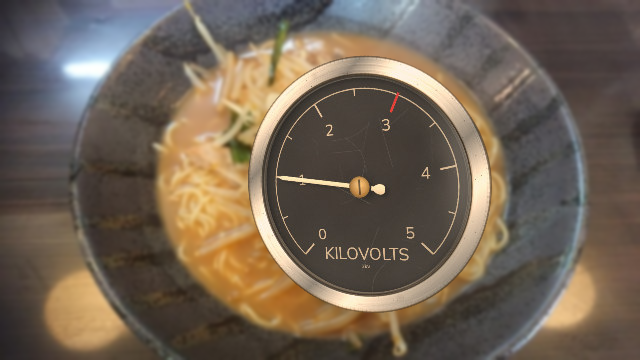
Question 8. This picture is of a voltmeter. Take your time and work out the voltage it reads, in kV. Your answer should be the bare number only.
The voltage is 1
